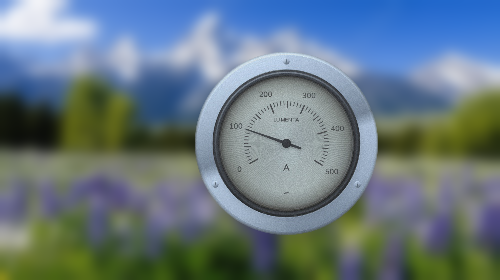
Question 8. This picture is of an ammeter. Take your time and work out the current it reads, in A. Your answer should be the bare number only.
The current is 100
